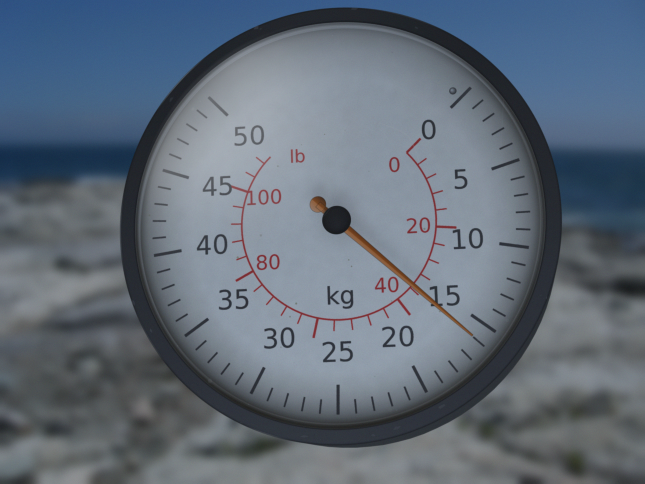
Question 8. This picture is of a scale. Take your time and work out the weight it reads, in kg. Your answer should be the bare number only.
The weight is 16
